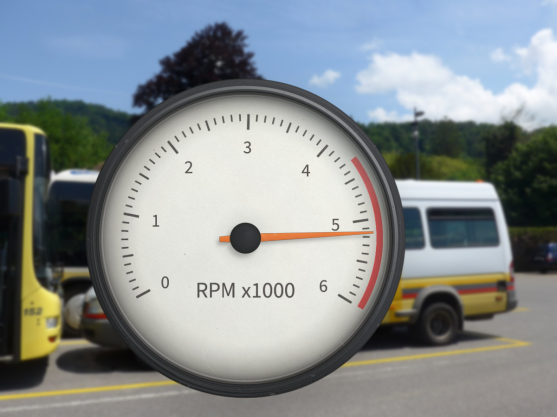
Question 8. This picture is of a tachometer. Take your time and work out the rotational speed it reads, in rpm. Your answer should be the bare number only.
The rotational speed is 5150
